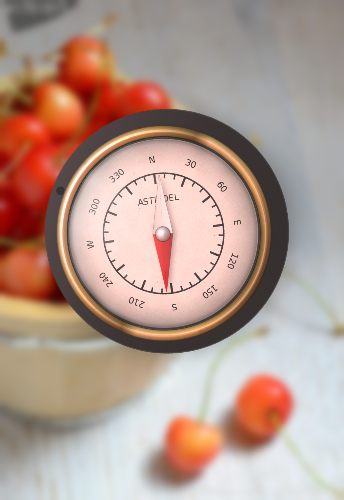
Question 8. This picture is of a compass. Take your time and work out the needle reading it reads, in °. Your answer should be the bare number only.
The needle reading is 185
